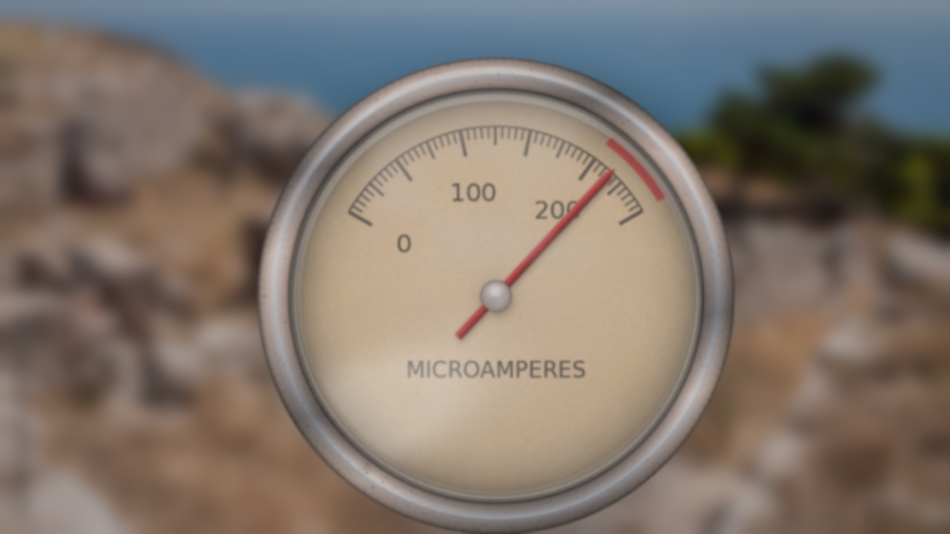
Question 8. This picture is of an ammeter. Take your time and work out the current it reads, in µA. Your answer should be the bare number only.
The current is 215
